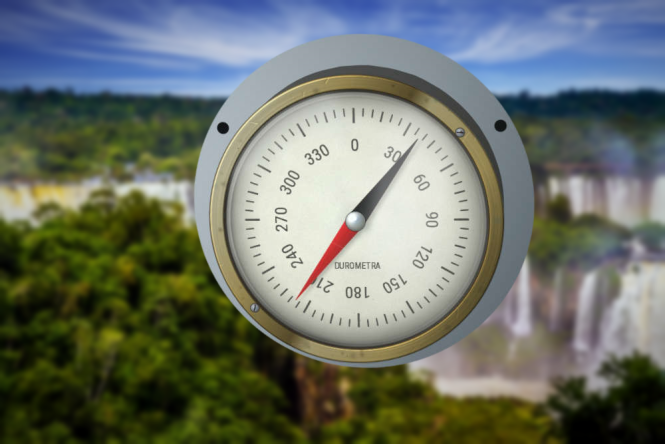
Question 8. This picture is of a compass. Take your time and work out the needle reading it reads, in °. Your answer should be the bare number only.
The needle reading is 217.5
